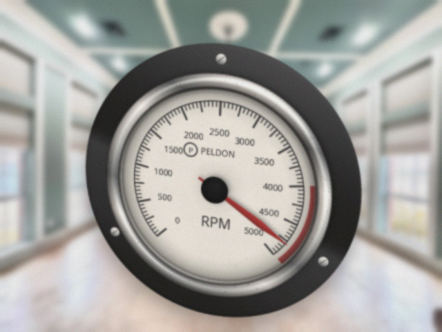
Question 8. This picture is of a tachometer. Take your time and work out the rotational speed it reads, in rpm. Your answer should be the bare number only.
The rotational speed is 4750
